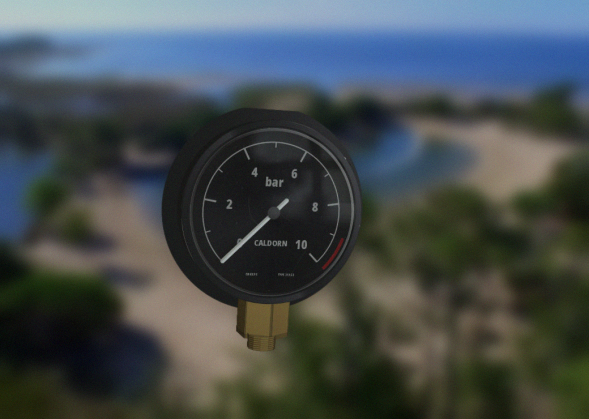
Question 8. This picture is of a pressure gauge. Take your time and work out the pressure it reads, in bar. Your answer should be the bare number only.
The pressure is 0
